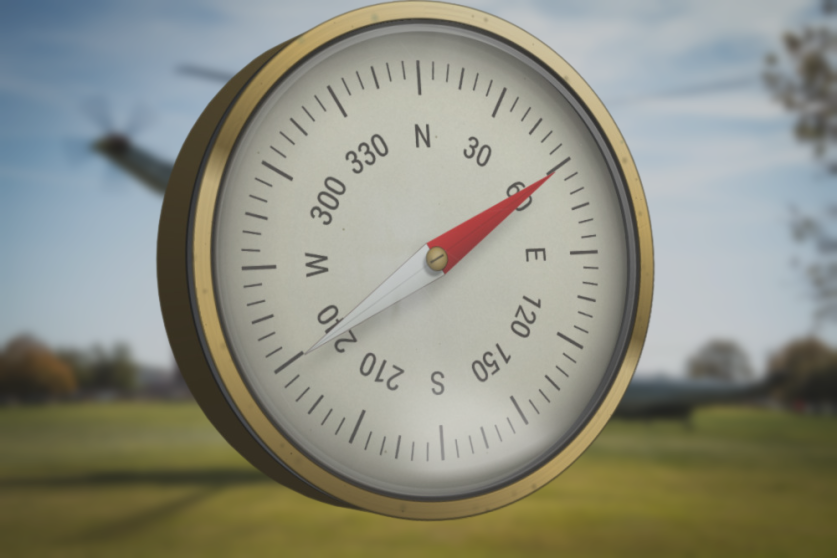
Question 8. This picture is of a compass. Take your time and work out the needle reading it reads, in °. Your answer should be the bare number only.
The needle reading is 60
